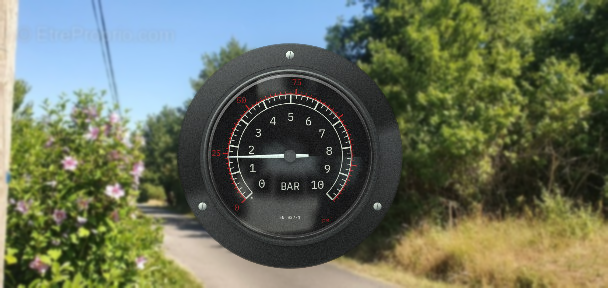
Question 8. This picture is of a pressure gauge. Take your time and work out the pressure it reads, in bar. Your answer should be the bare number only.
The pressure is 1.6
